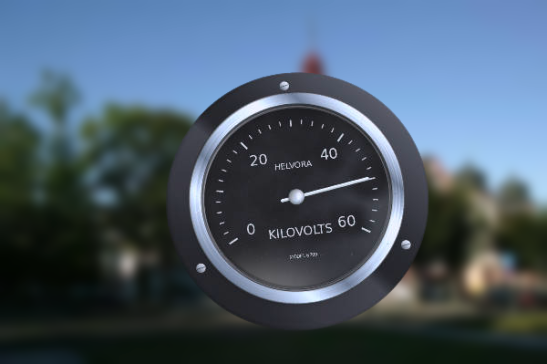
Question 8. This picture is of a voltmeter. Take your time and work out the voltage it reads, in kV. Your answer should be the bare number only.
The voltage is 50
